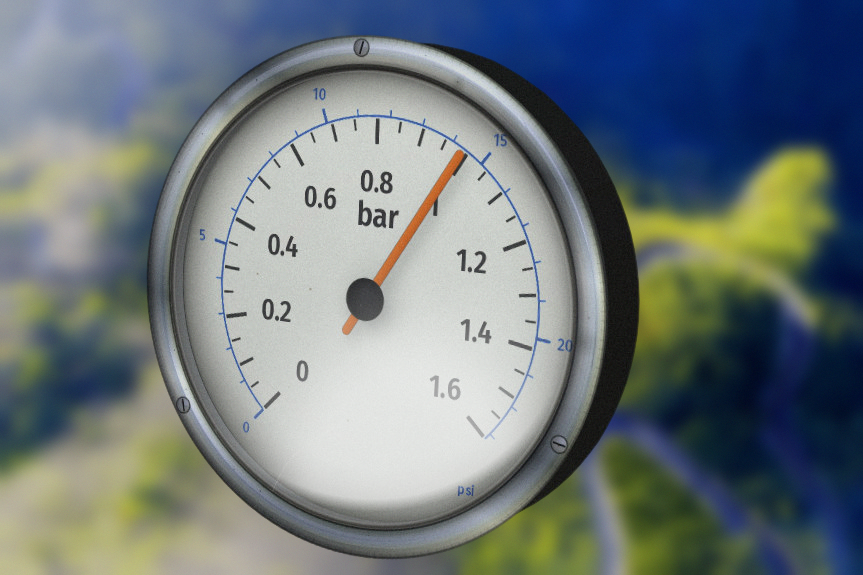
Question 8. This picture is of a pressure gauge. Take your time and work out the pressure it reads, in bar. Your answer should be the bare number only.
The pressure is 1
